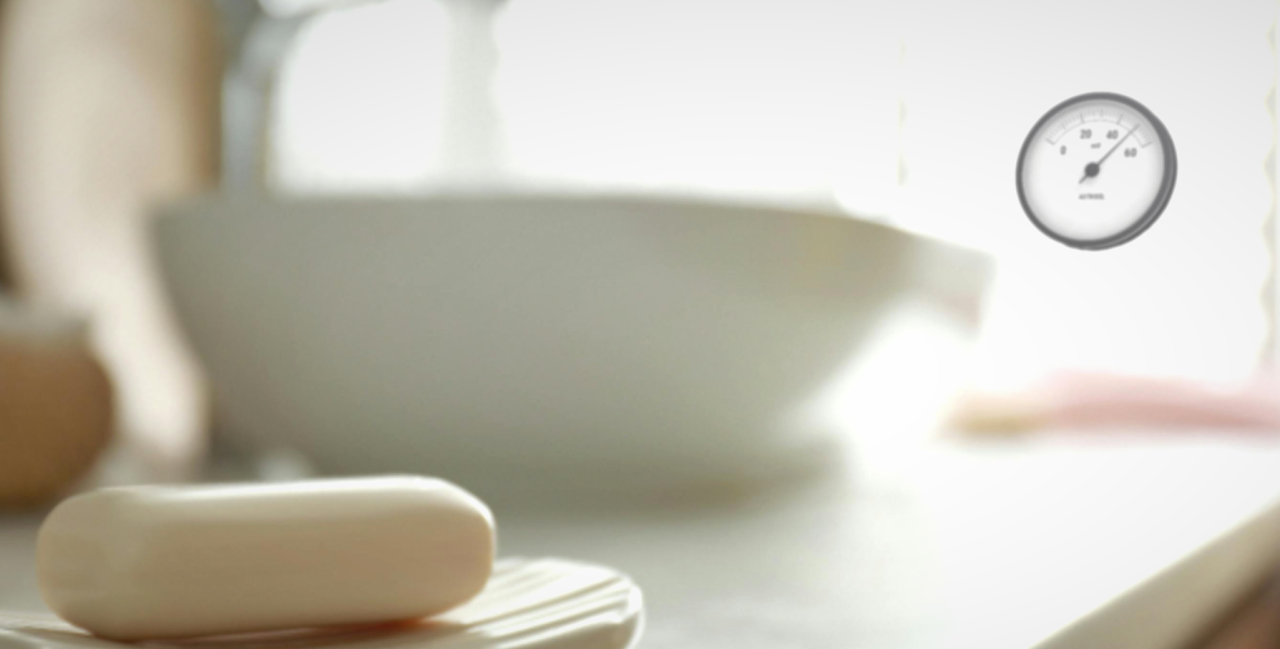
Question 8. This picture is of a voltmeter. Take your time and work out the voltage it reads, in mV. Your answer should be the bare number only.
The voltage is 50
